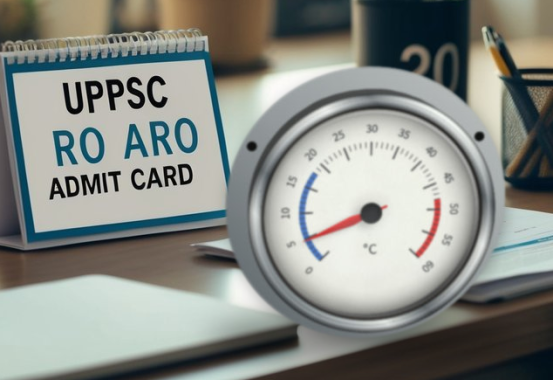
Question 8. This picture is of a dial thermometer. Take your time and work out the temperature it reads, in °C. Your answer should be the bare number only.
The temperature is 5
